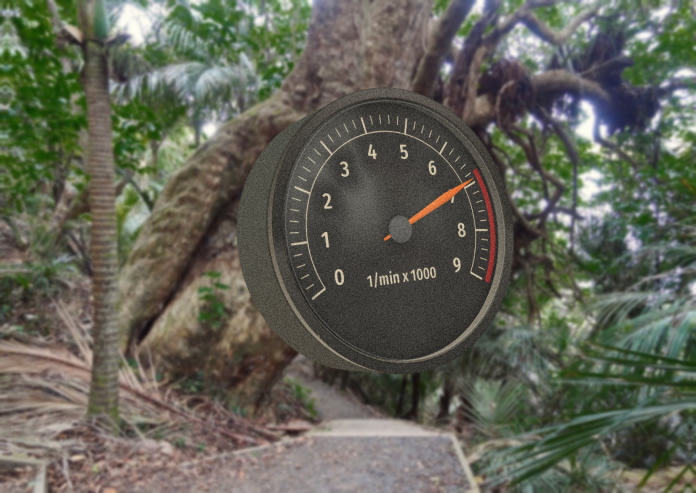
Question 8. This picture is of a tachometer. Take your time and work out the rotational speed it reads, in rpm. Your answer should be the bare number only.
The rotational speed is 6900
